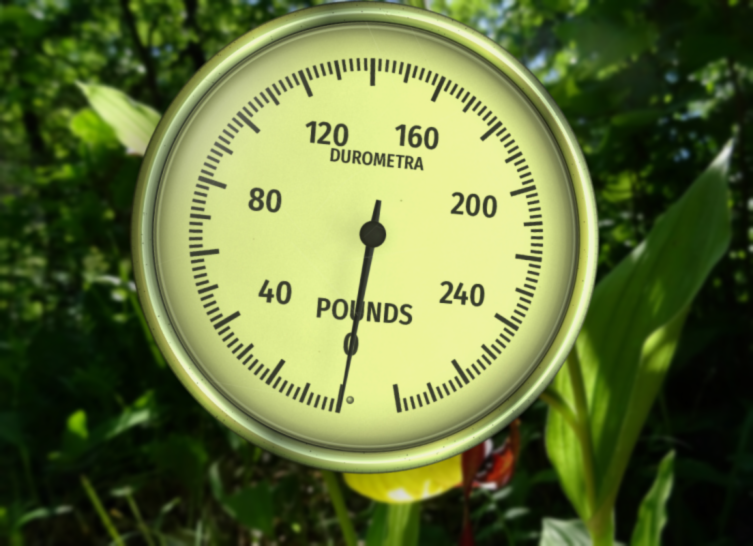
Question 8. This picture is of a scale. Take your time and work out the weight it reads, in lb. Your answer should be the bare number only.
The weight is 0
